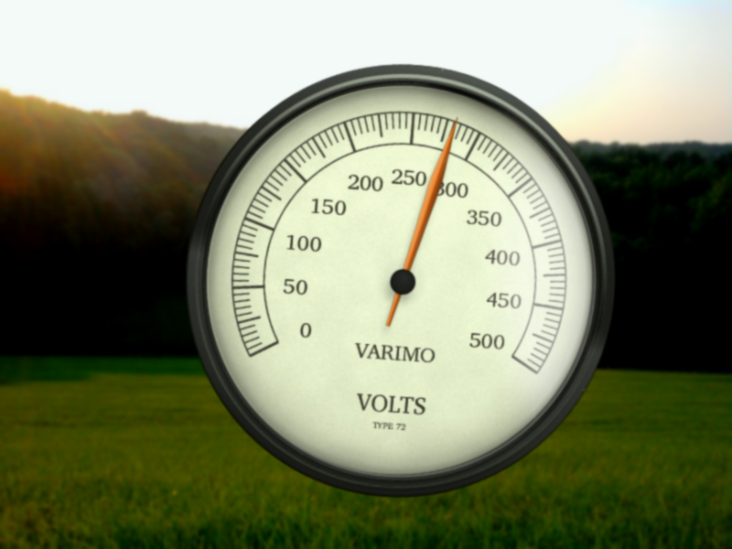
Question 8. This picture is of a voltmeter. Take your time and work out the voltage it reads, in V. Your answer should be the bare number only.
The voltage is 280
